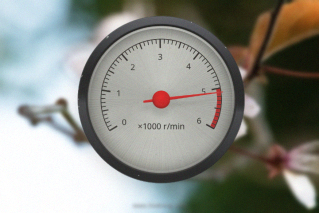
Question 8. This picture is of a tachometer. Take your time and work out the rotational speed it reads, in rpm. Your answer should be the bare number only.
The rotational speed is 5100
